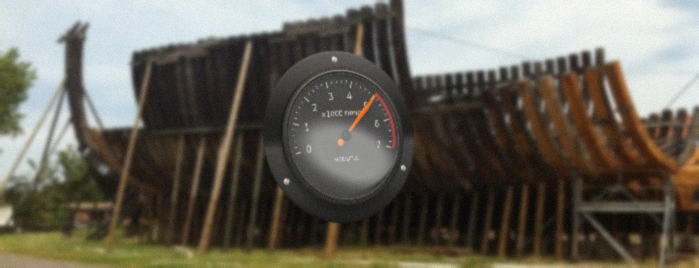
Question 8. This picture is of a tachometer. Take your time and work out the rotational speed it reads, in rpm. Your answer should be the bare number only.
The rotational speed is 5000
